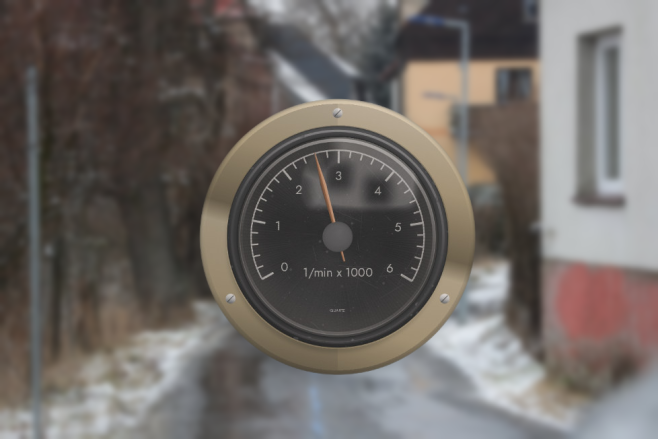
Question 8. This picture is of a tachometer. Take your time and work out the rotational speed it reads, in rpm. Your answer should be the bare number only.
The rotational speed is 2600
